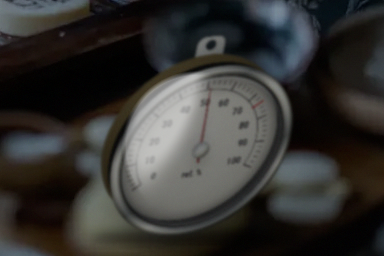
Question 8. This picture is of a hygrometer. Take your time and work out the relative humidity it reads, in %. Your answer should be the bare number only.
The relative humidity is 50
